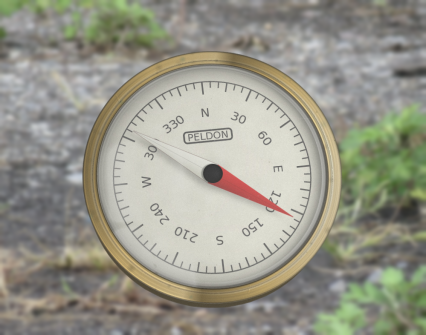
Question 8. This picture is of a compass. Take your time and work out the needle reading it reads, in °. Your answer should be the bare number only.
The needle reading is 125
